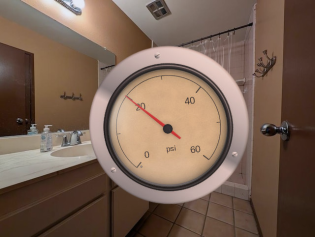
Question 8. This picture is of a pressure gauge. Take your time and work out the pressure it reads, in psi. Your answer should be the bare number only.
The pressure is 20
